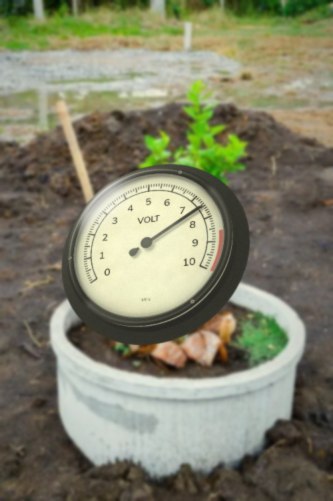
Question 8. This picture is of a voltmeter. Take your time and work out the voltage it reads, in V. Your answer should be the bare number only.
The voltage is 7.5
